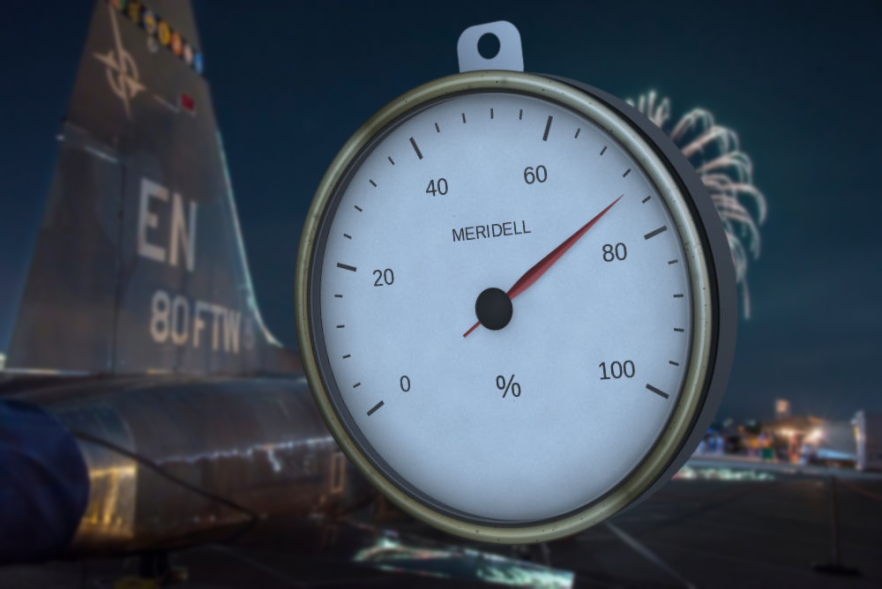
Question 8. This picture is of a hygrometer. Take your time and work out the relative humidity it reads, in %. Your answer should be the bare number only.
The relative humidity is 74
